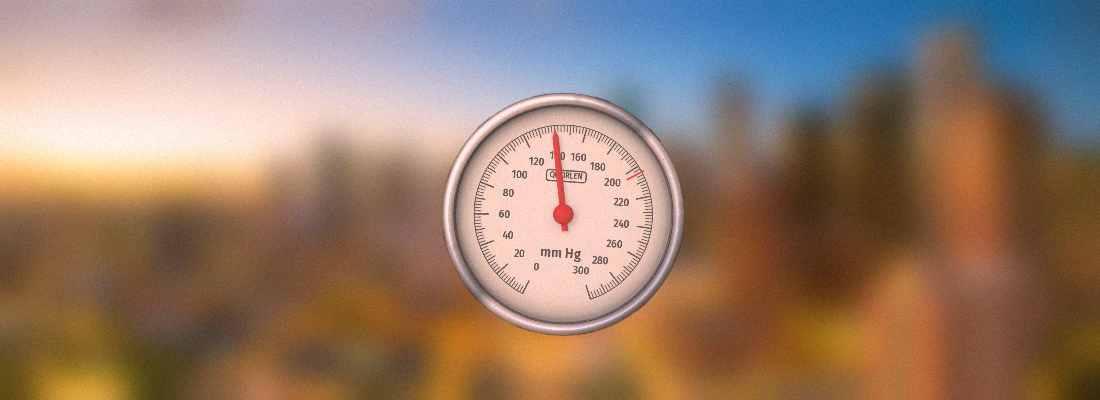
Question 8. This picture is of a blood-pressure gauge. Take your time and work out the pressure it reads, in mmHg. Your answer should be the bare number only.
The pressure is 140
